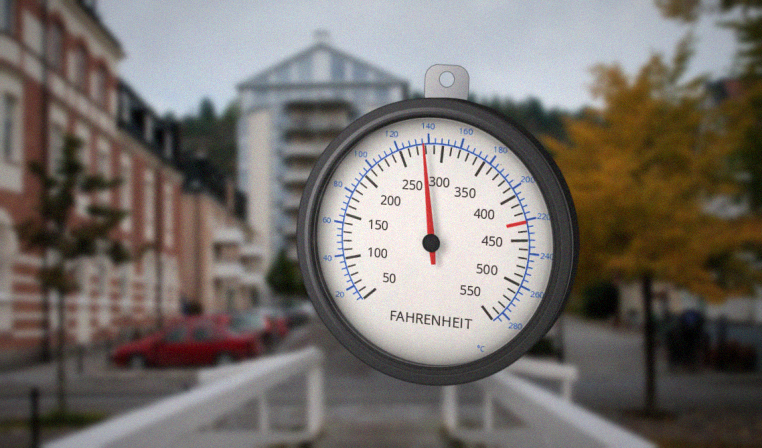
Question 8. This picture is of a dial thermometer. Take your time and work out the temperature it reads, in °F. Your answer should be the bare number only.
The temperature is 280
